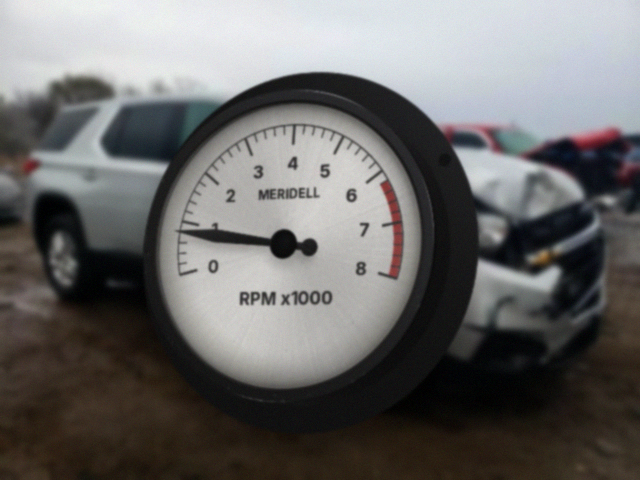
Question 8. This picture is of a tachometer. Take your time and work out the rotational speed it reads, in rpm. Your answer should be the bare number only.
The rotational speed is 800
